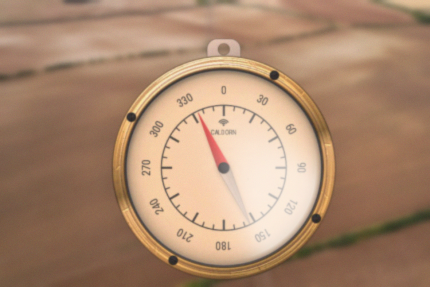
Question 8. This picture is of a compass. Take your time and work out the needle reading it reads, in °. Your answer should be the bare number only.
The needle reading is 335
